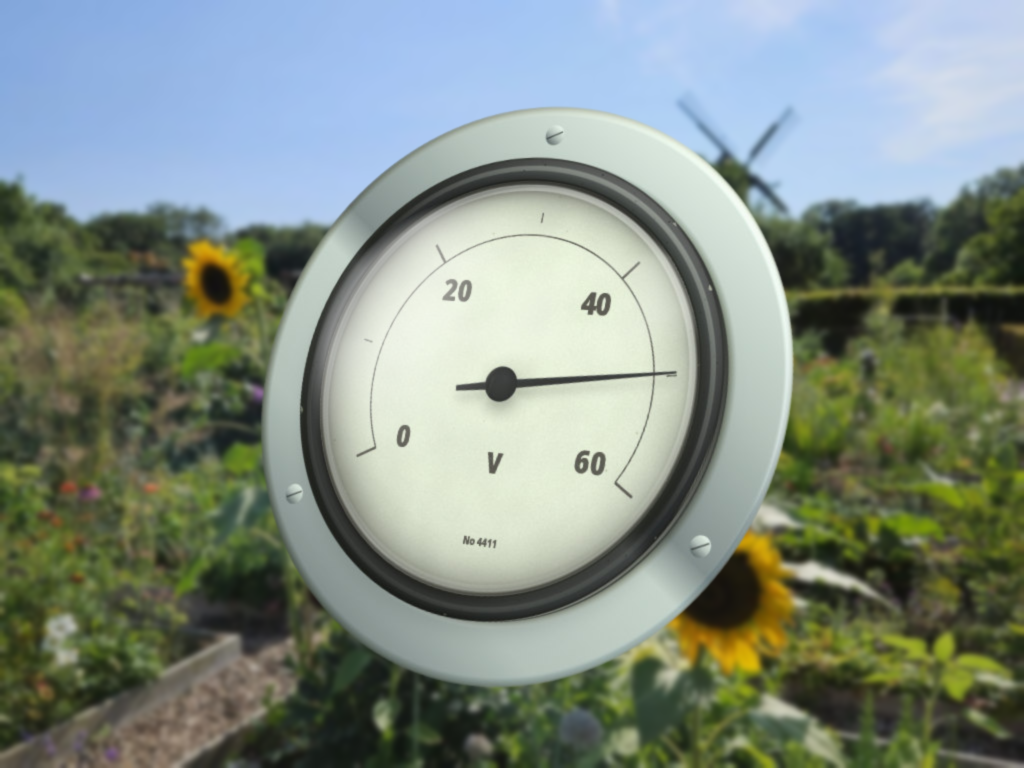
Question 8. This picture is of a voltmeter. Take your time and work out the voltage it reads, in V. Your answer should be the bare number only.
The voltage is 50
